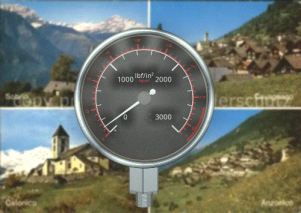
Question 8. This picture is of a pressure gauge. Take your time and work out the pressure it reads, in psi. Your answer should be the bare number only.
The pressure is 100
